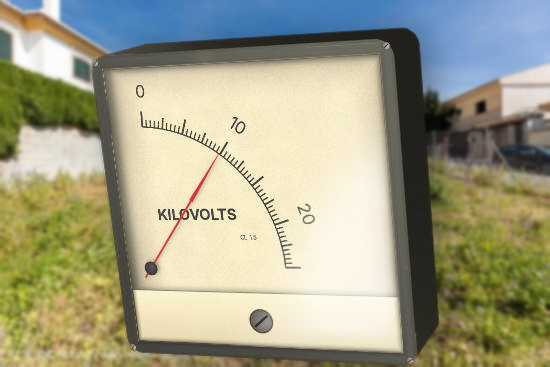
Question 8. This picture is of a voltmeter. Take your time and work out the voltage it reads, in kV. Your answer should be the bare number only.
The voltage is 10
